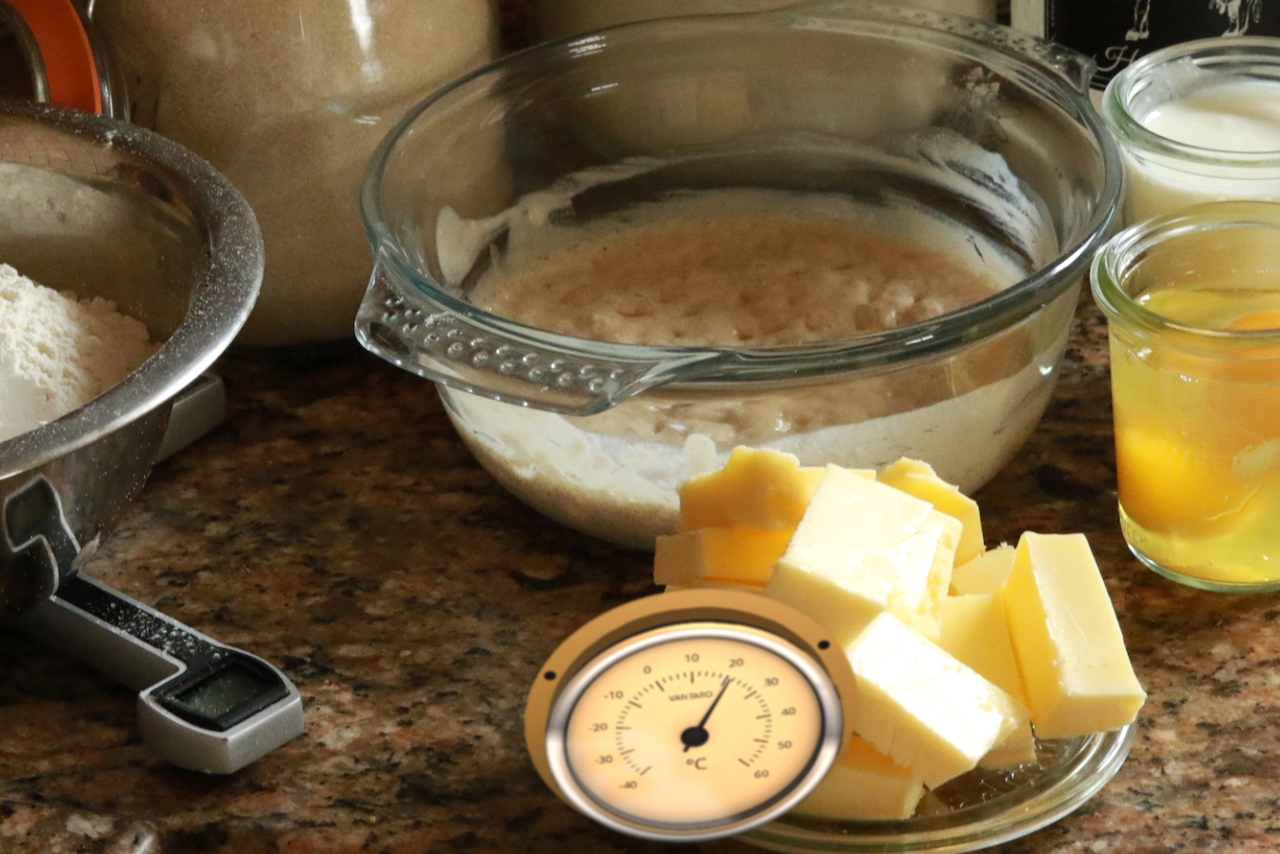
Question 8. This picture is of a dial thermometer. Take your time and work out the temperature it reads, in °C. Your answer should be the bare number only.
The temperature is 20
